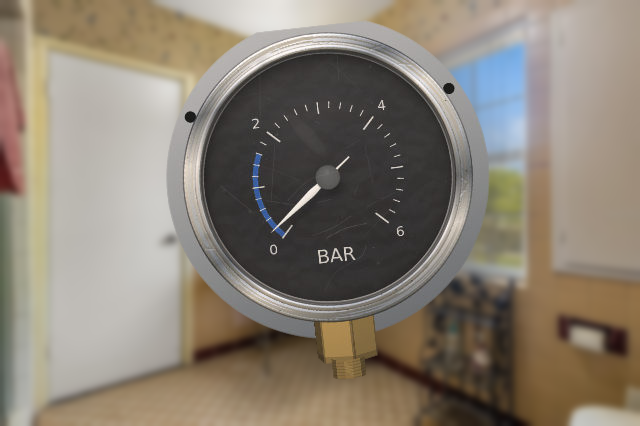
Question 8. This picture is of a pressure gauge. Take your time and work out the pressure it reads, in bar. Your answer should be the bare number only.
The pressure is 0.2
